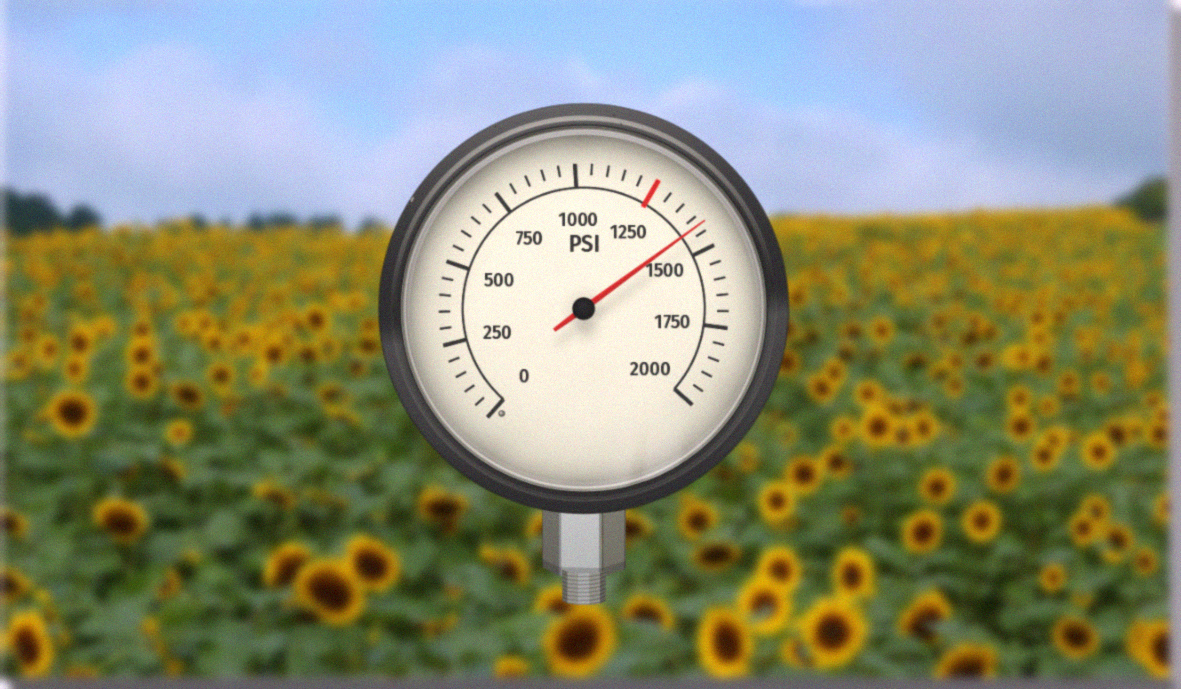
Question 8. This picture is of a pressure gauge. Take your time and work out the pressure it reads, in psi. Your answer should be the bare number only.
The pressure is 1425
